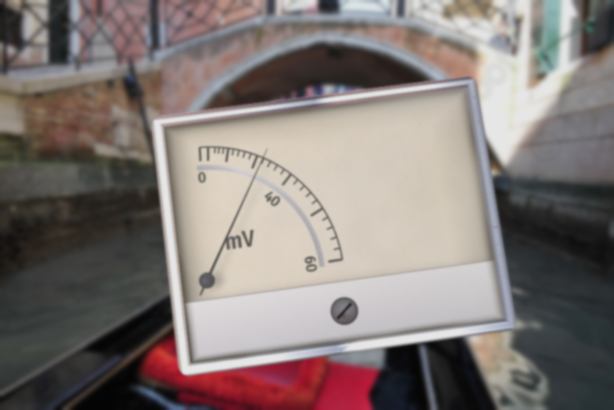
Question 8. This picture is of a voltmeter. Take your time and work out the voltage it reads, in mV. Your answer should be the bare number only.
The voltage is 32
